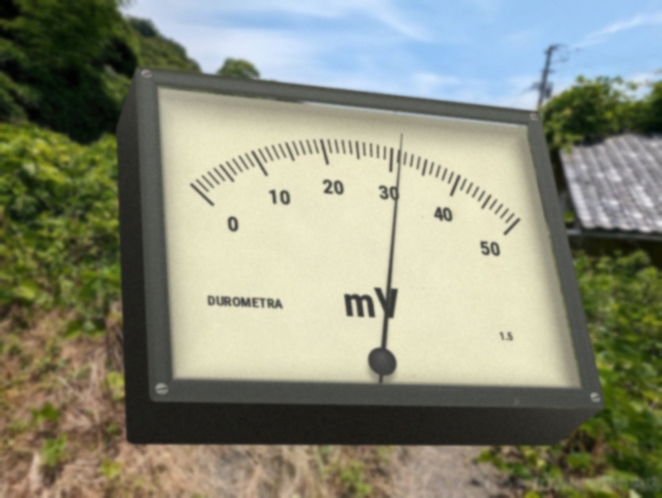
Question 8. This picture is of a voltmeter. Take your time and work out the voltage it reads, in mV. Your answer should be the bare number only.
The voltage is 31
